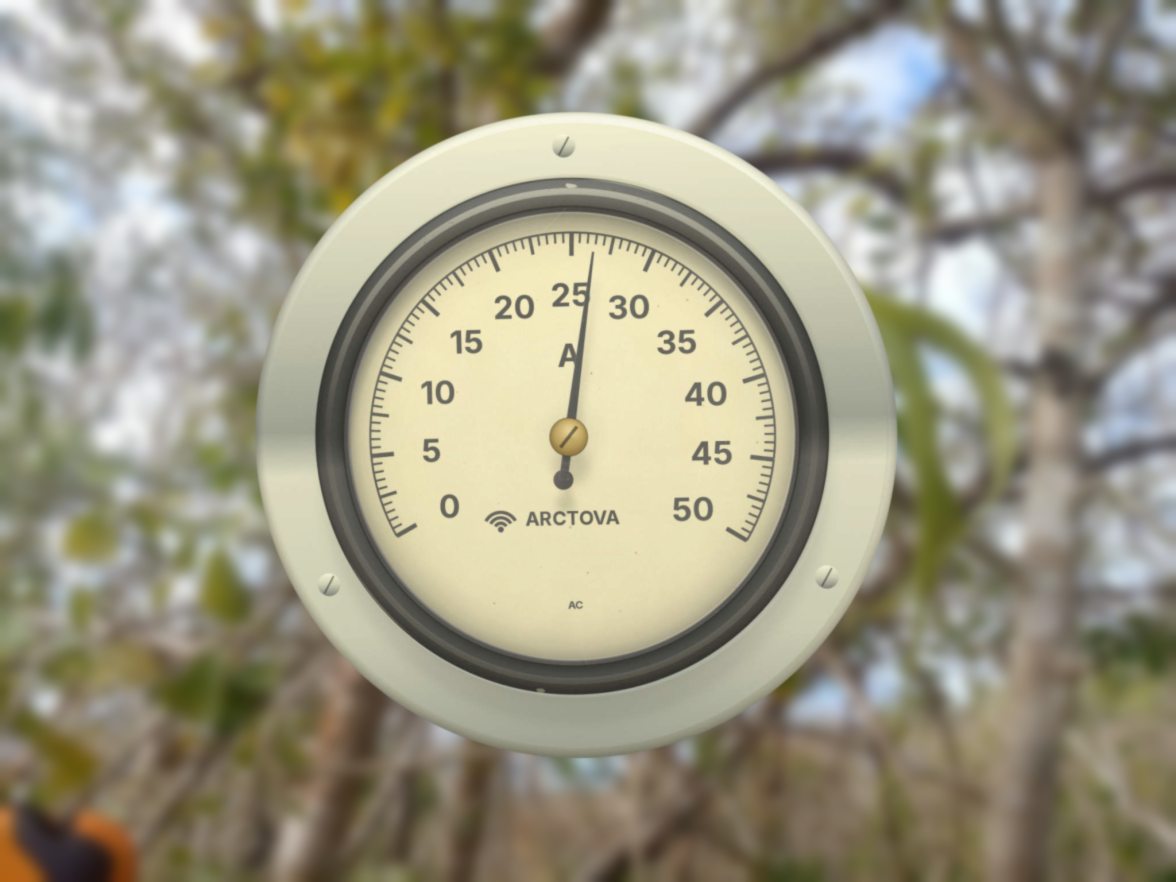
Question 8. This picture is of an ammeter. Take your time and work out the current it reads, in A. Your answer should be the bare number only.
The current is 26.5
